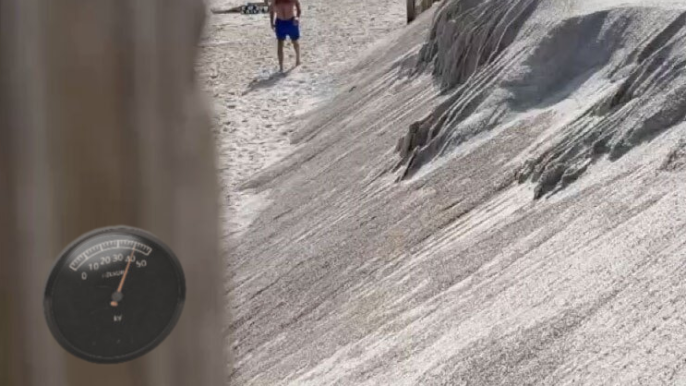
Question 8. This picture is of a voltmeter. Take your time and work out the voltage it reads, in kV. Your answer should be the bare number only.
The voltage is 40
